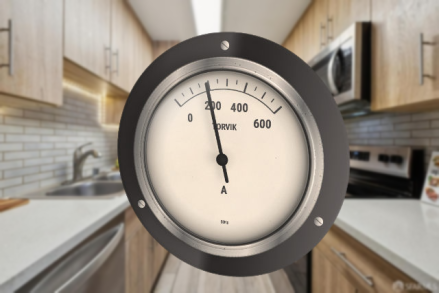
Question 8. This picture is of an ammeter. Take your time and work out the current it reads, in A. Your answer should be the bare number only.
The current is 200
